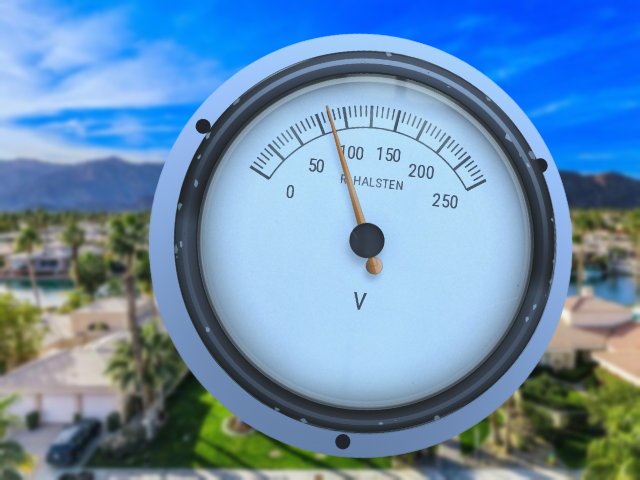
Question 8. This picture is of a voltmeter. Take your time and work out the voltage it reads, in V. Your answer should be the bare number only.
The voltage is 85
